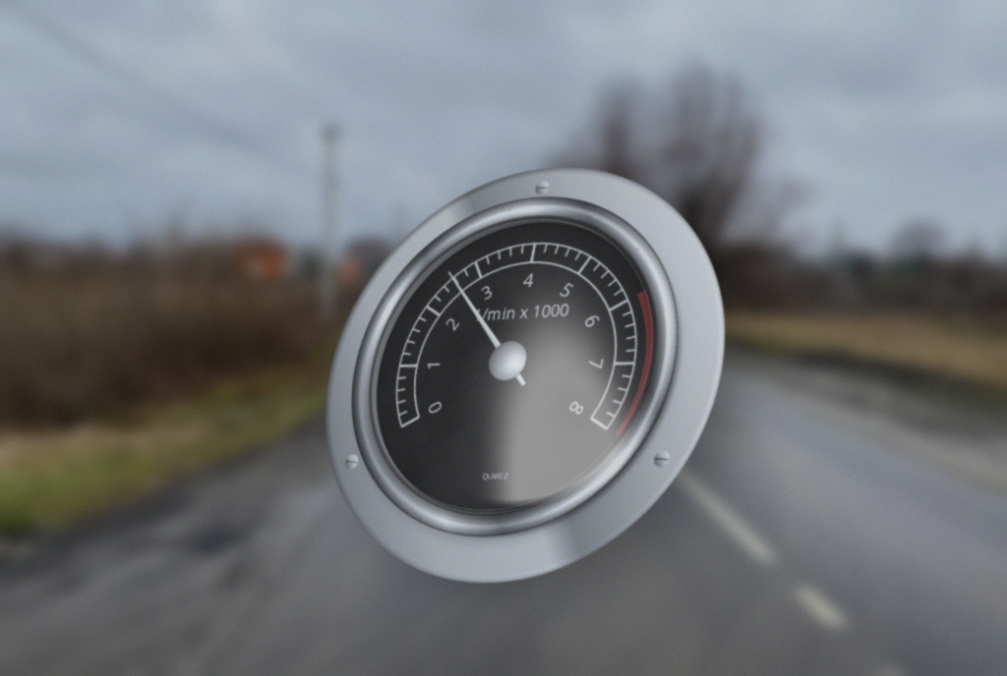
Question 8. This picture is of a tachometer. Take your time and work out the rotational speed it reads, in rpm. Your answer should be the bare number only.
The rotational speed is 2600
